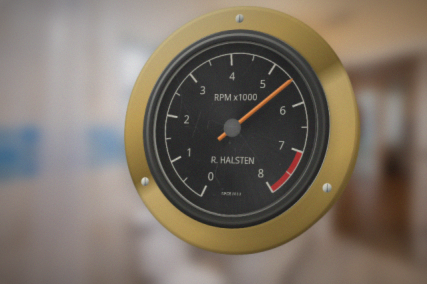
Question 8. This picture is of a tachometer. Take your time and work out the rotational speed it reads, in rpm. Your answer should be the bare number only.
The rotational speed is 5500
